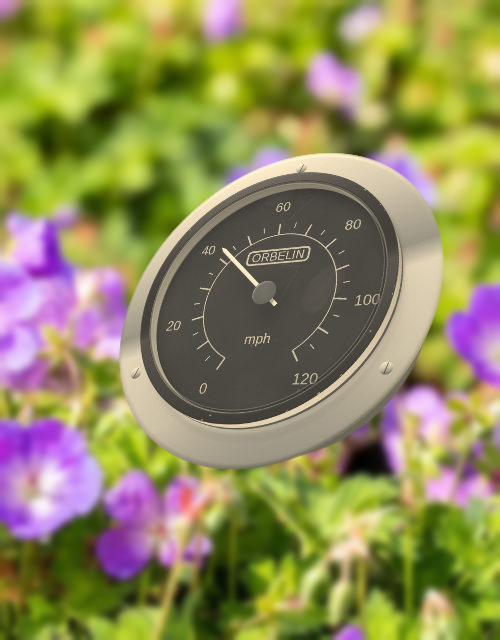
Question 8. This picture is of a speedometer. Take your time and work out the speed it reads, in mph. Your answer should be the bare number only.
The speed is 42.5
